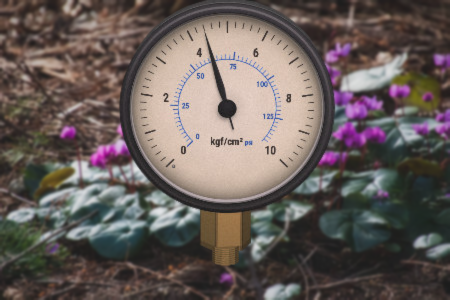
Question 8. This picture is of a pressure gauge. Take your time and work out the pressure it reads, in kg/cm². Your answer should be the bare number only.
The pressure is 4.4
